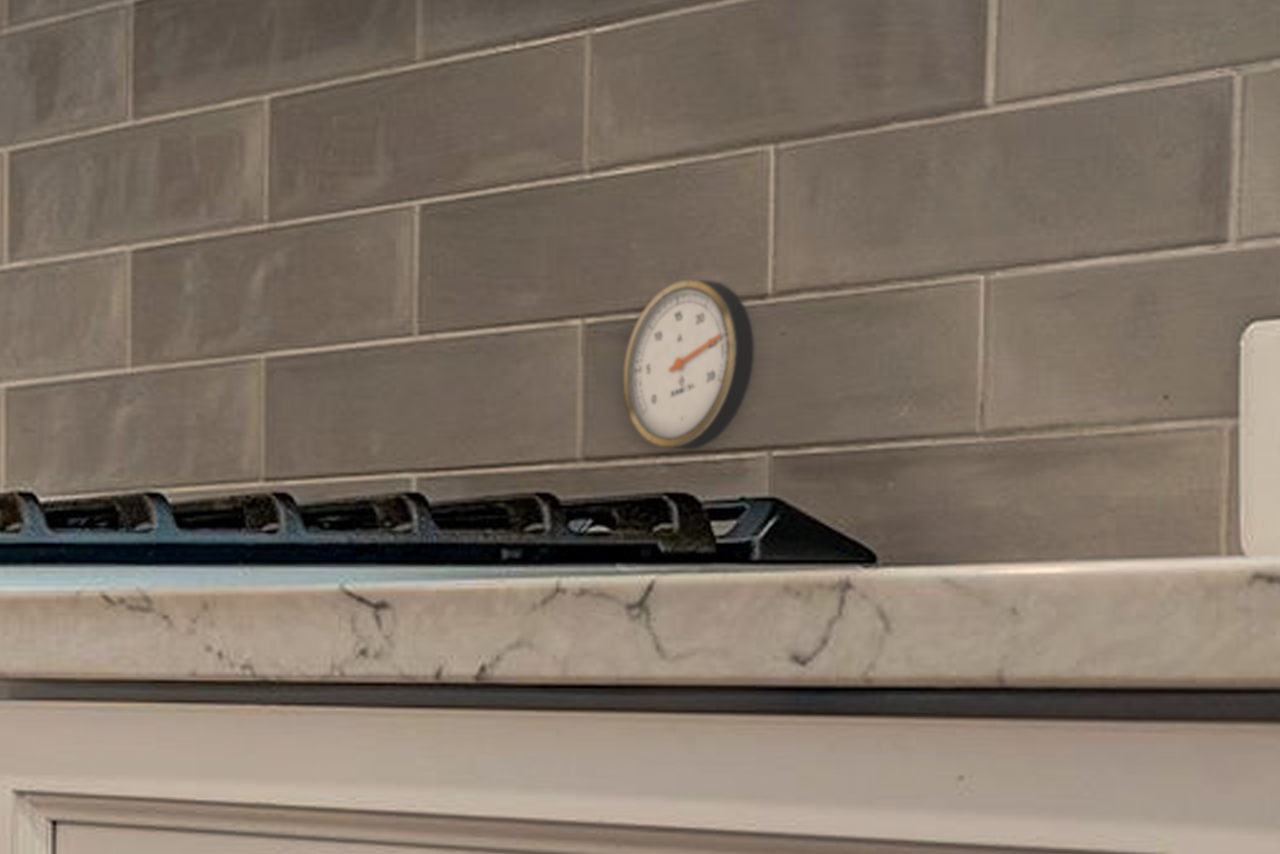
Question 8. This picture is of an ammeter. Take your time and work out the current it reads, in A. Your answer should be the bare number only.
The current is 25
